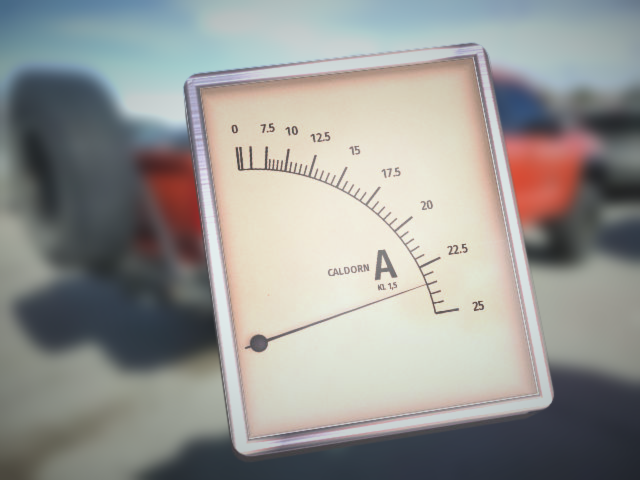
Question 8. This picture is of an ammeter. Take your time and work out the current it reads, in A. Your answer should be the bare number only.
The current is 23.5
